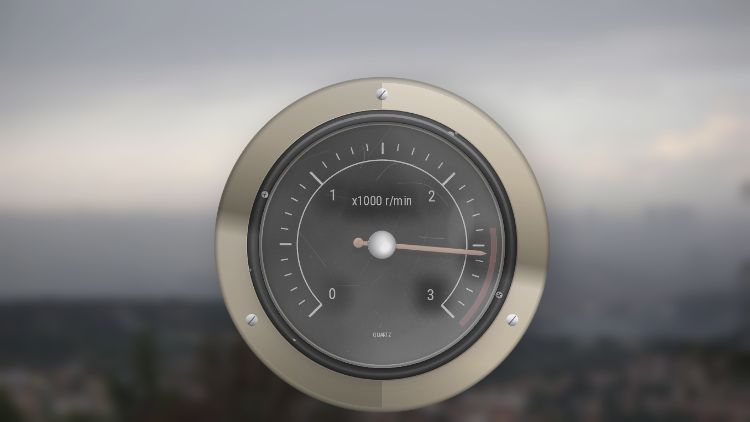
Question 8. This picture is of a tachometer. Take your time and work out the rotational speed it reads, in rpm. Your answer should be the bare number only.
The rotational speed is 2550
